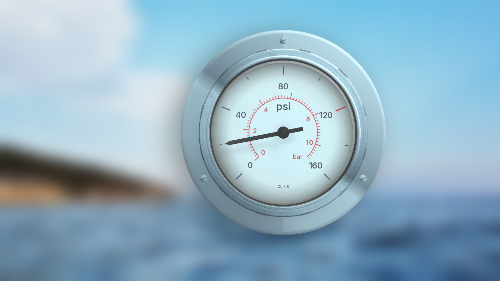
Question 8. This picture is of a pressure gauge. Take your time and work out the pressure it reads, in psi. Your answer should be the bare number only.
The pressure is 20
